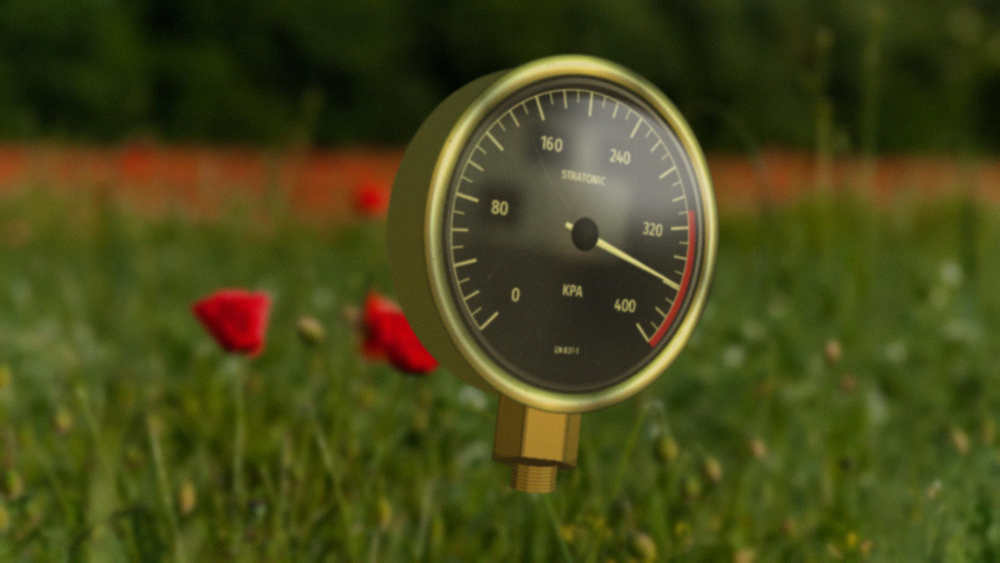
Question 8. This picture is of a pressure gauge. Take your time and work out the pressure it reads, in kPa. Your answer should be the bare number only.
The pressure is 360
